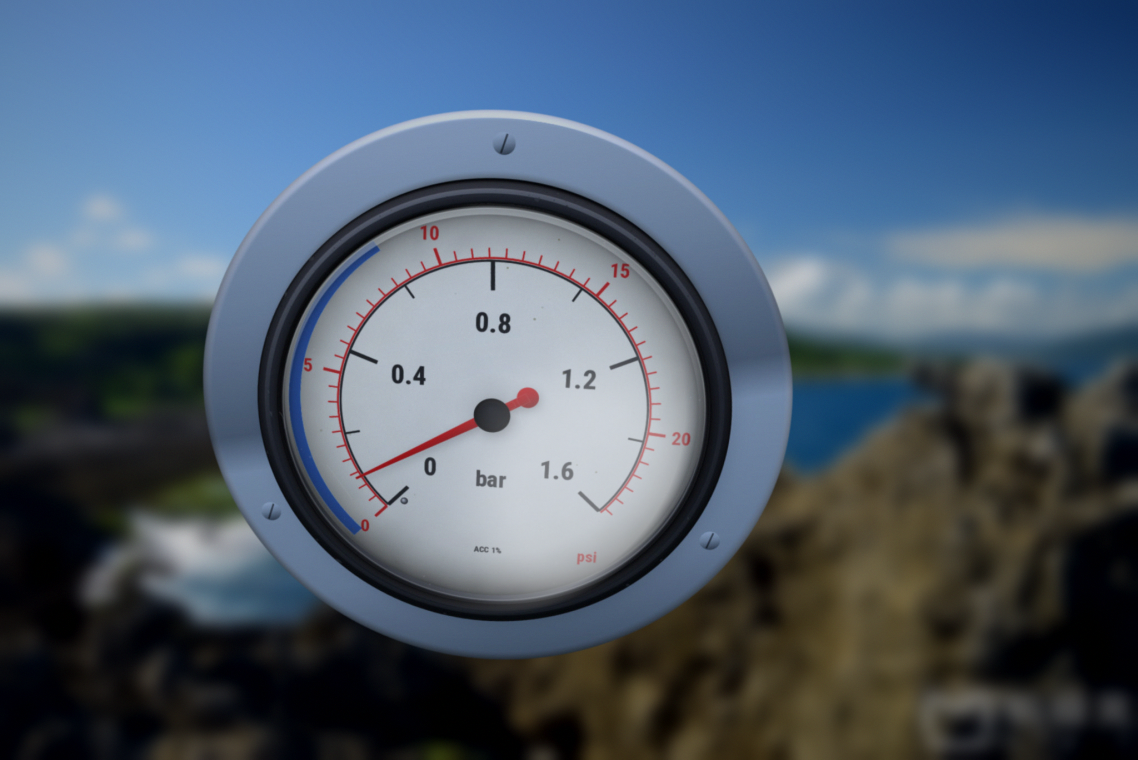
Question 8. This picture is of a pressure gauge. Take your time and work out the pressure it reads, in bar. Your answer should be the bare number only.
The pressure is 0.1
